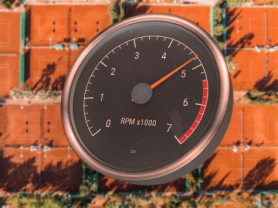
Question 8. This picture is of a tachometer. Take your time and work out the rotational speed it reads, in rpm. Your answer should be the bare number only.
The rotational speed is 4800
